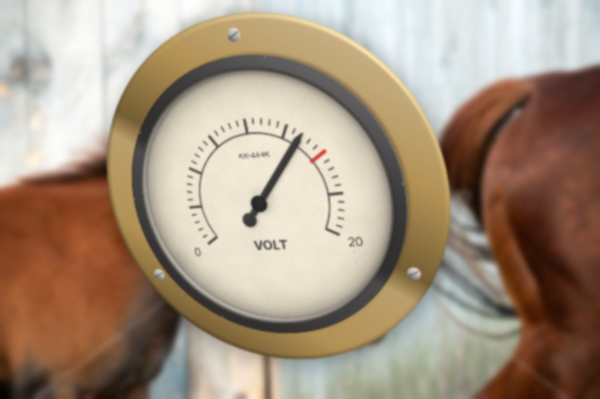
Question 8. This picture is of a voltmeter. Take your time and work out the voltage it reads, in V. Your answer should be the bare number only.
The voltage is 13.5
